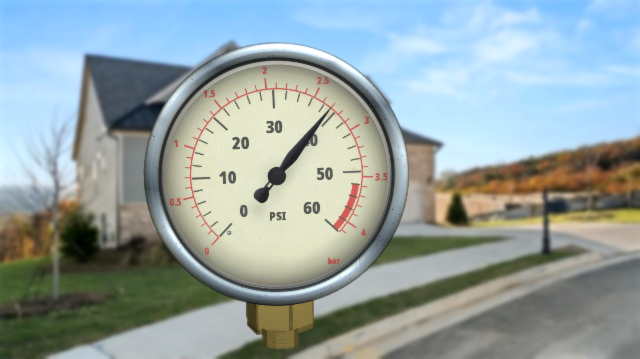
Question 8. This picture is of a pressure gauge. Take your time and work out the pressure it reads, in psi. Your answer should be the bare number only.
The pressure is 39
